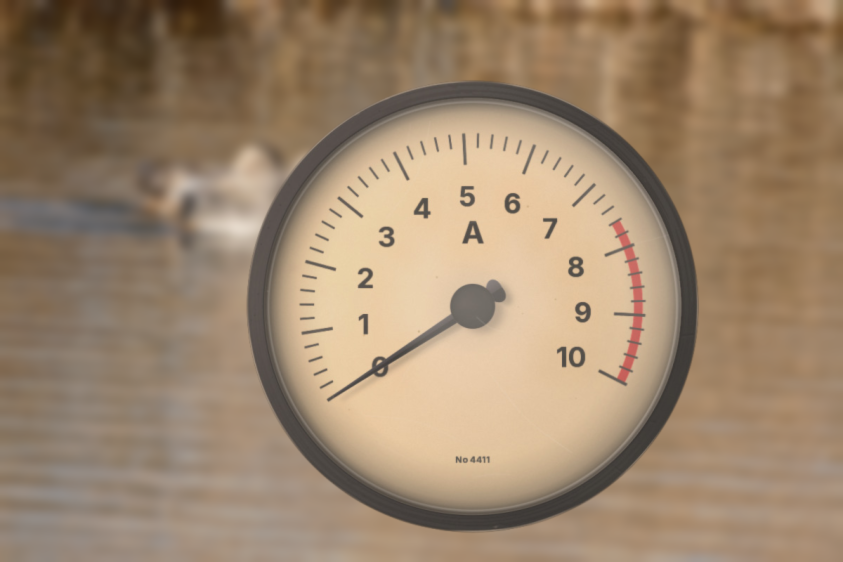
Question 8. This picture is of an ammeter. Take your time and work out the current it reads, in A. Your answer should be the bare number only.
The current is 0
